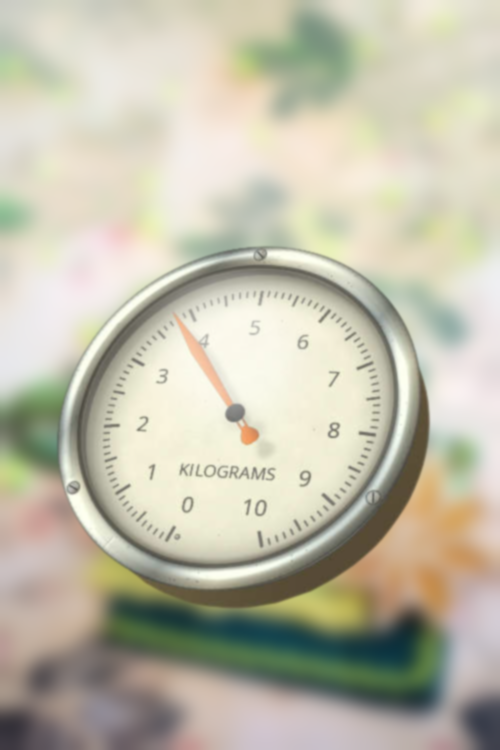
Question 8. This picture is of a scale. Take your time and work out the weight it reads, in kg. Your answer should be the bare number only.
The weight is 3.8
